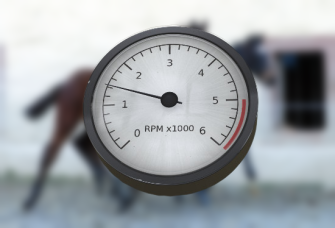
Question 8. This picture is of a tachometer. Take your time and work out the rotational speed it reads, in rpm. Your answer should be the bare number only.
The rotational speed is 1400
